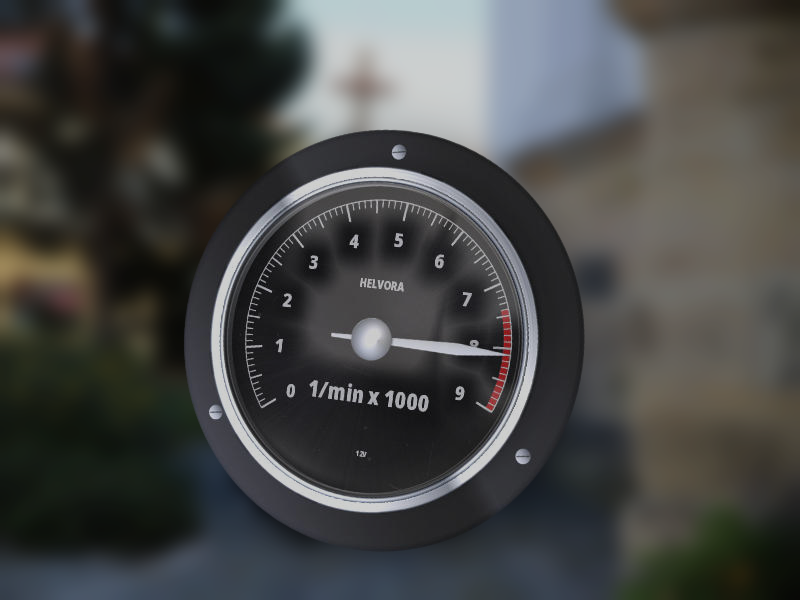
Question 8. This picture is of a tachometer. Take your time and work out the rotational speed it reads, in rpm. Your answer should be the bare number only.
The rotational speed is 8100
